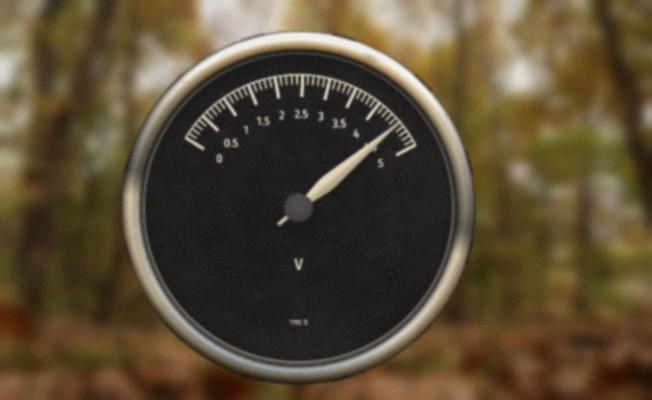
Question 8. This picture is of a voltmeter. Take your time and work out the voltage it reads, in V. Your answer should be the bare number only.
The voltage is 4.5
